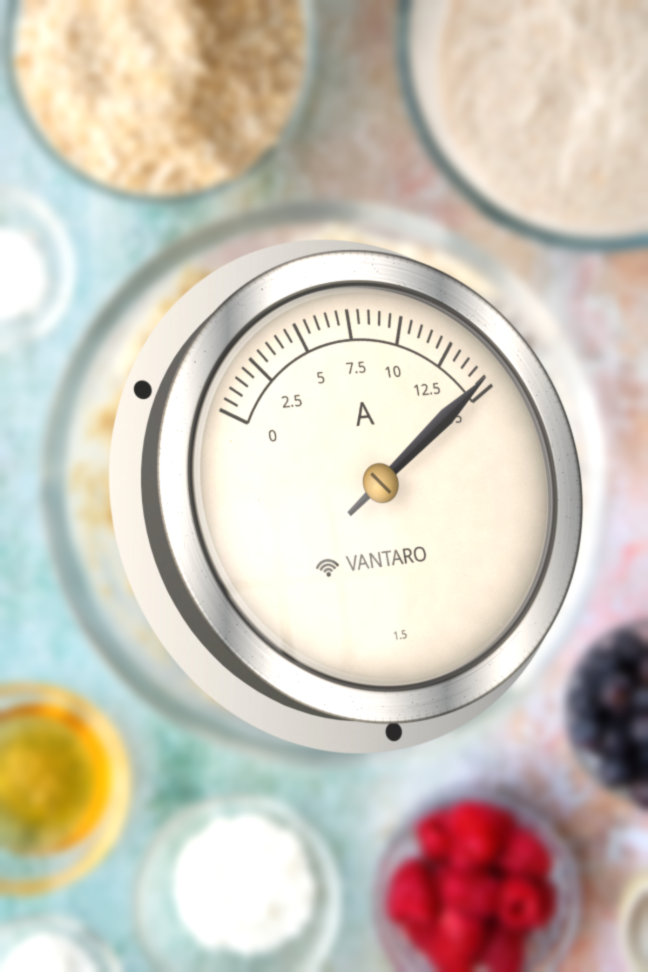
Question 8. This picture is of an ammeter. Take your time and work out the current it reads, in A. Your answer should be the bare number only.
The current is 14.5
